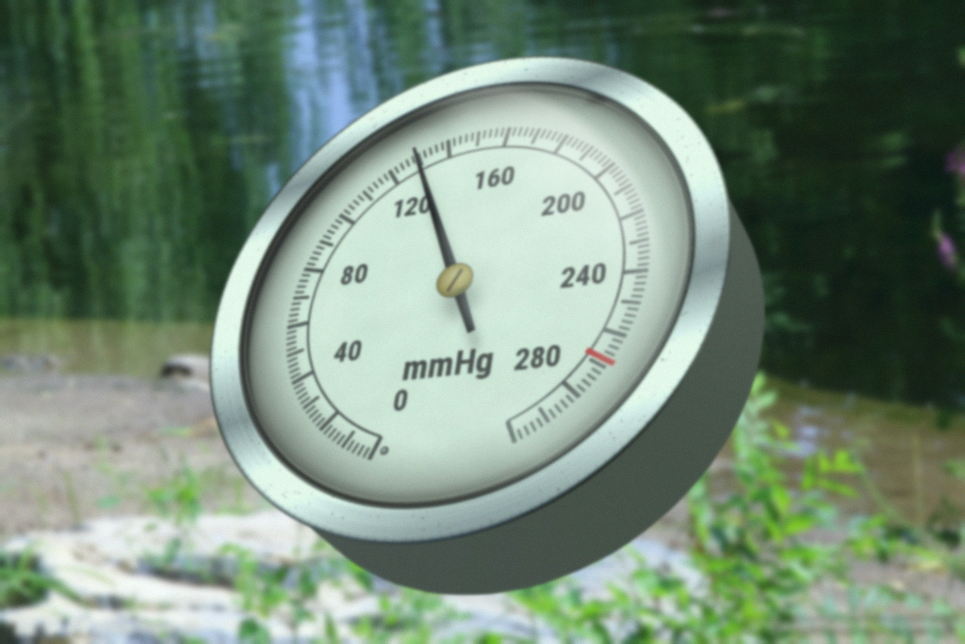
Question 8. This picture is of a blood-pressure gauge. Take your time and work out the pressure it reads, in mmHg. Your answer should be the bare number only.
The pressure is 130
